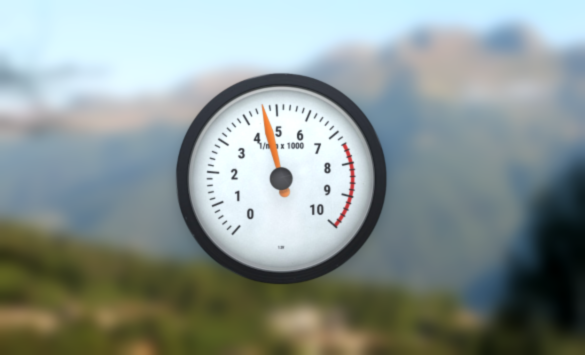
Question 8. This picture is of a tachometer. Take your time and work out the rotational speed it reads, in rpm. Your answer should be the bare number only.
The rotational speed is 4600
